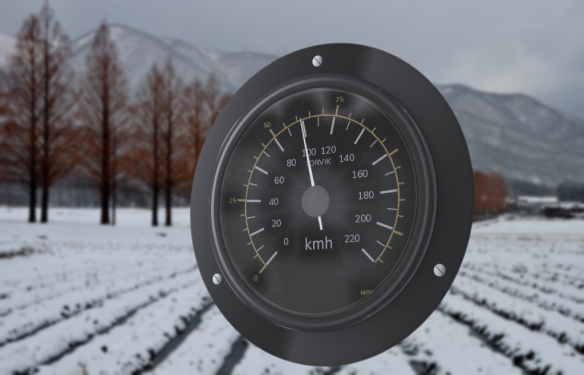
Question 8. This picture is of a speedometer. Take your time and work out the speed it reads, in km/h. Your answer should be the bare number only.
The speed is 100
